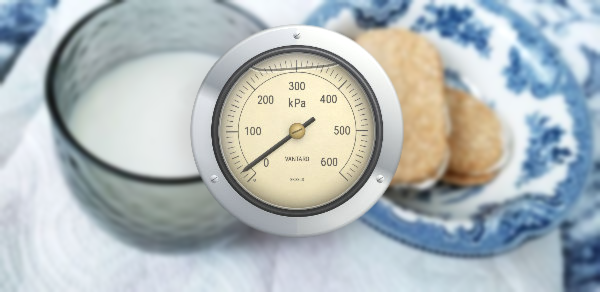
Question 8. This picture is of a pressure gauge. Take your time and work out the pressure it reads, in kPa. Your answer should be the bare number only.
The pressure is 20
